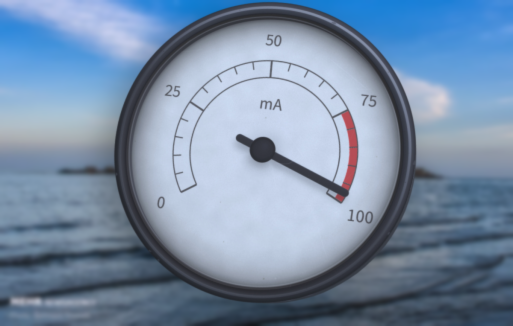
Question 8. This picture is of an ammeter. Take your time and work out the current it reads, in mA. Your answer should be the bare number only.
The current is 97.5
